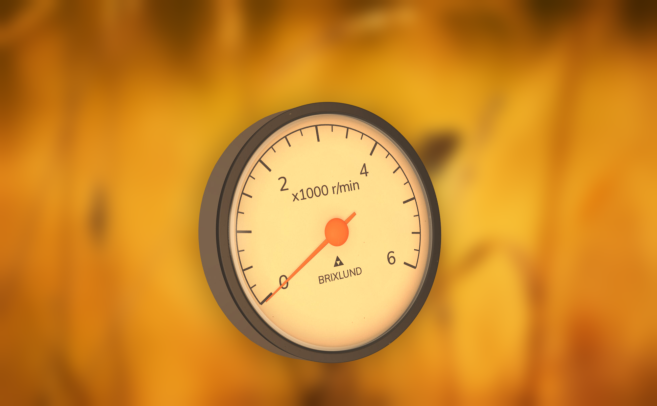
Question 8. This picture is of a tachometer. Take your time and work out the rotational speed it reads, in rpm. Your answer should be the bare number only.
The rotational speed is 0
